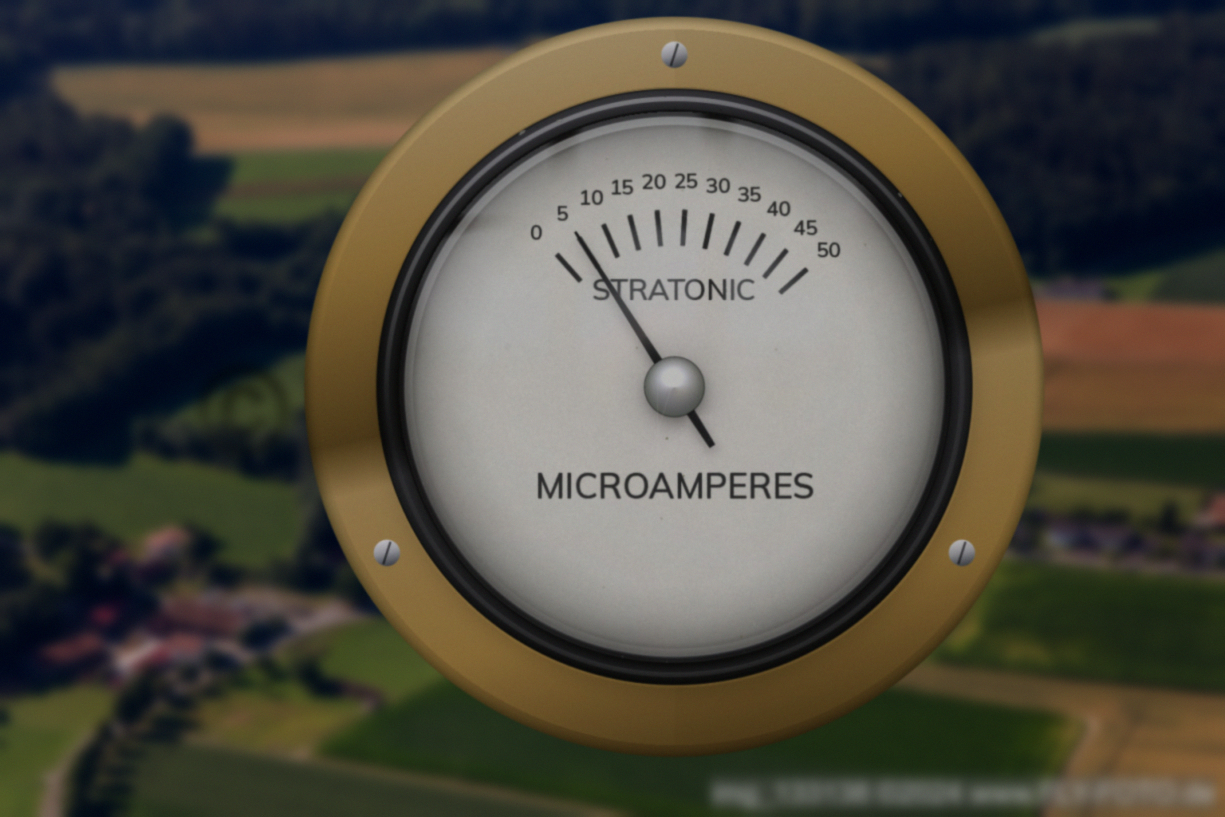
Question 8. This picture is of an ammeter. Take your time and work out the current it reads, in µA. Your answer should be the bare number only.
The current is 5
